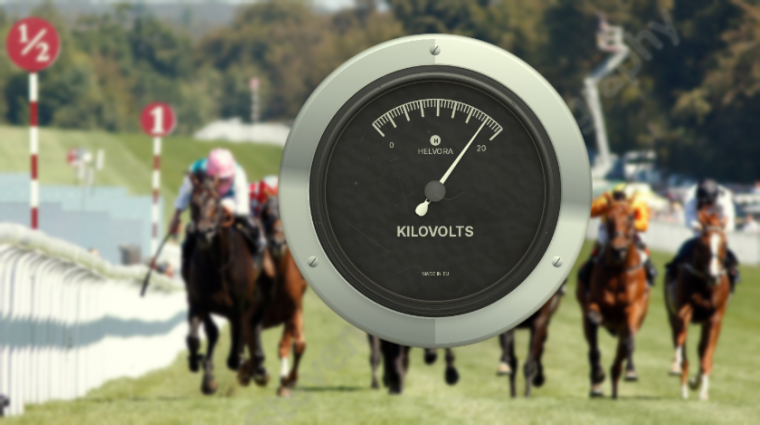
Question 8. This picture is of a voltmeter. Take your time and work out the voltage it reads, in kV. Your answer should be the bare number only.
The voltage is 17.5
